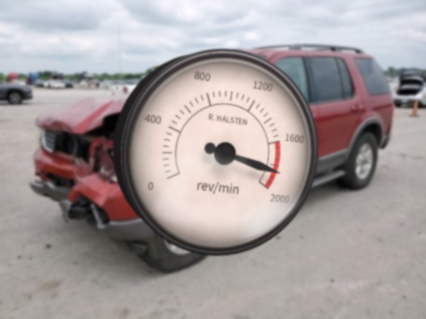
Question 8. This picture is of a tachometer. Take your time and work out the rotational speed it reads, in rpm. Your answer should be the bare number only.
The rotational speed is 1850
